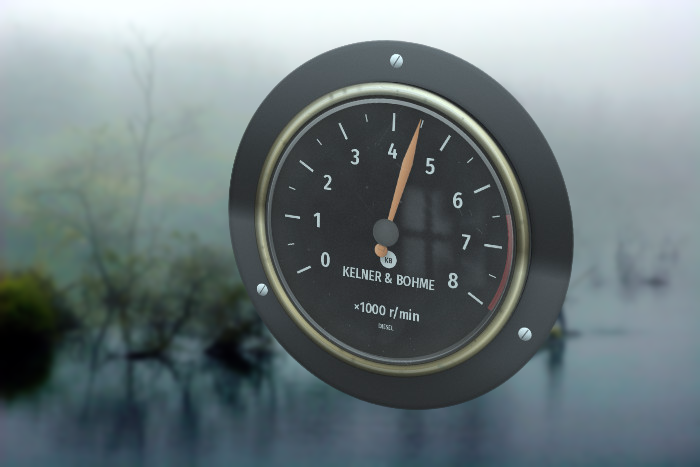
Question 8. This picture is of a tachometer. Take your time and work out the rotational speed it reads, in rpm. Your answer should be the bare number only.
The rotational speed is 4500
